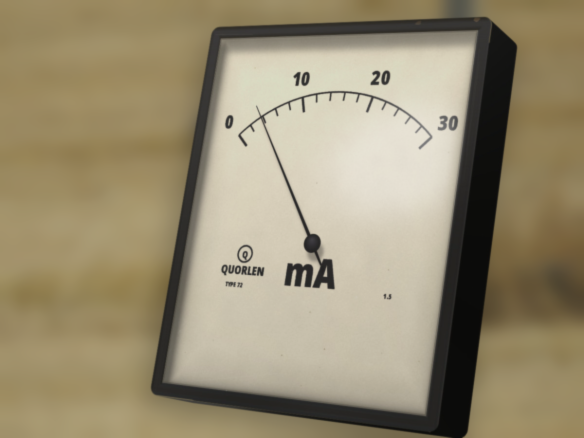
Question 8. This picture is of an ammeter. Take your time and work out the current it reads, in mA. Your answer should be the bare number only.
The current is 4
